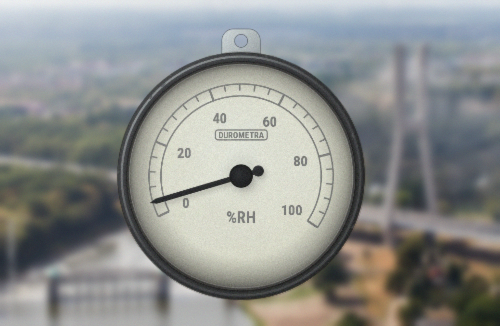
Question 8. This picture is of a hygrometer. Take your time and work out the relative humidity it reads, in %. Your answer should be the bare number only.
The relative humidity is 4
